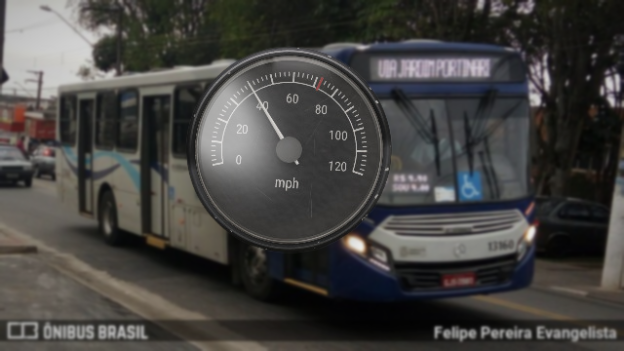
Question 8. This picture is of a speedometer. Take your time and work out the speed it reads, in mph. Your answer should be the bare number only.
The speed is 40
